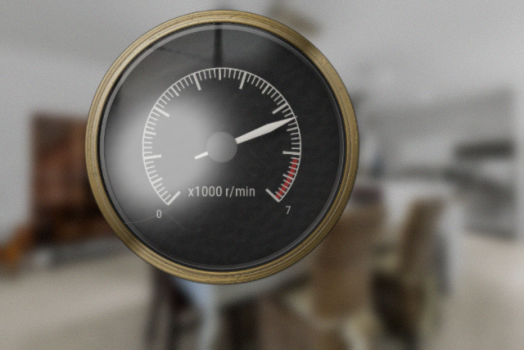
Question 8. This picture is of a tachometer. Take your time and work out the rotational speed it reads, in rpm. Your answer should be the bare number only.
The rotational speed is 5300
